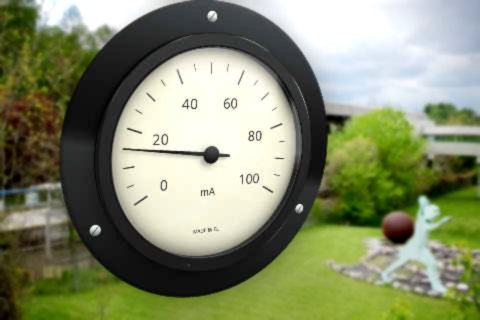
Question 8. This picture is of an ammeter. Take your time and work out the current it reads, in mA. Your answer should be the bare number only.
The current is 15
